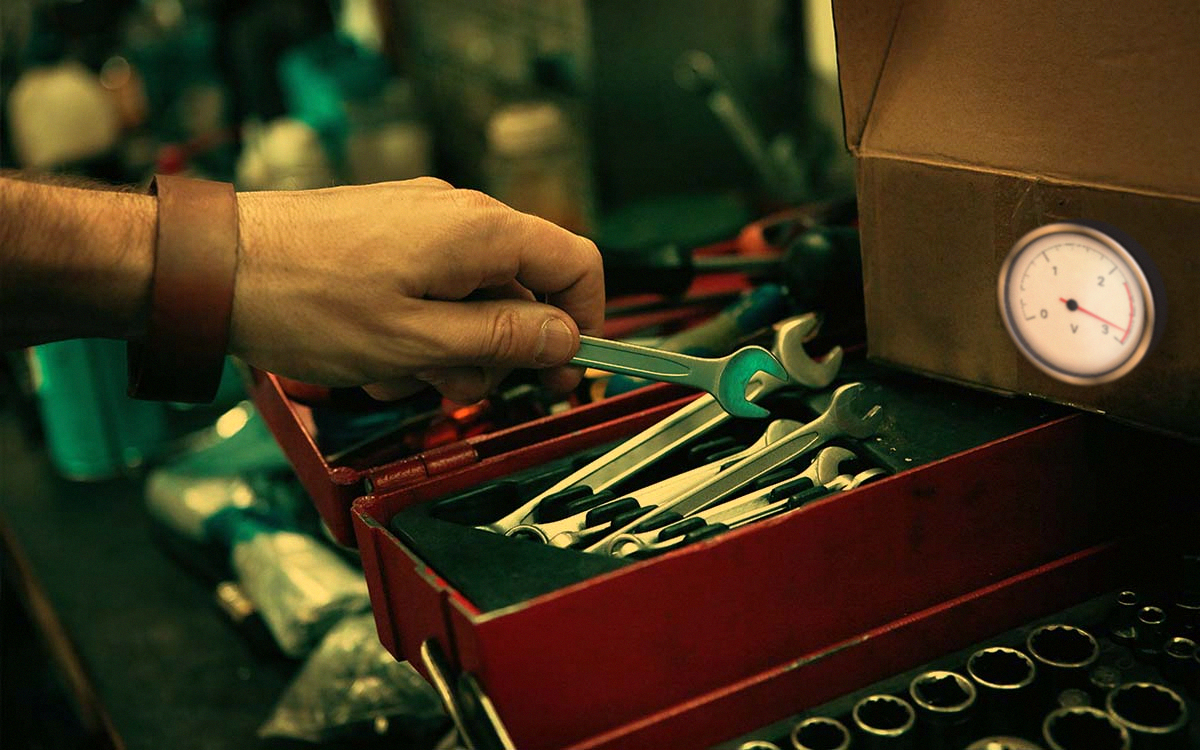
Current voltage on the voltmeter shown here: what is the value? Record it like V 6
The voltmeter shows V 2.8
